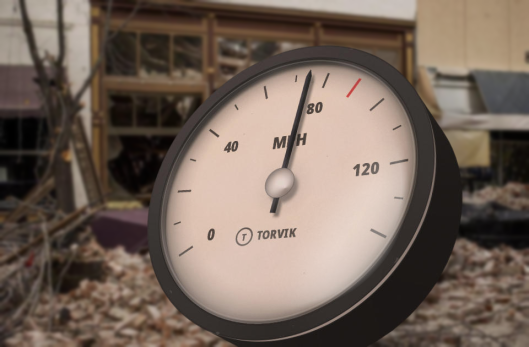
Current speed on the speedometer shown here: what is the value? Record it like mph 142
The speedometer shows mph 75
